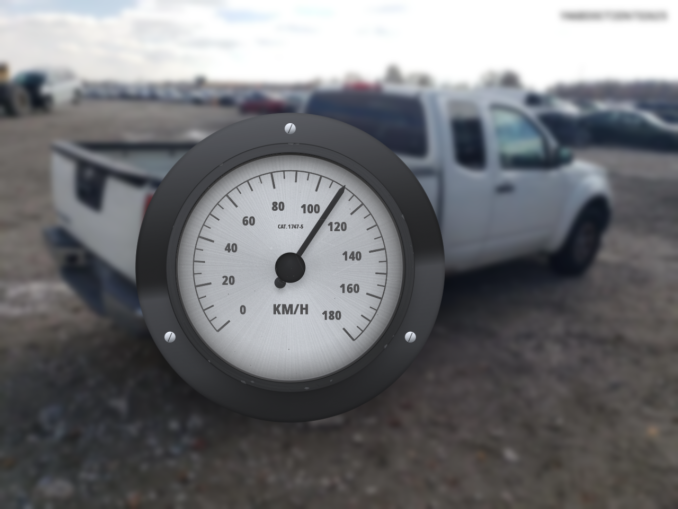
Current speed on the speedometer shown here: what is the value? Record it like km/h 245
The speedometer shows km/h 110
